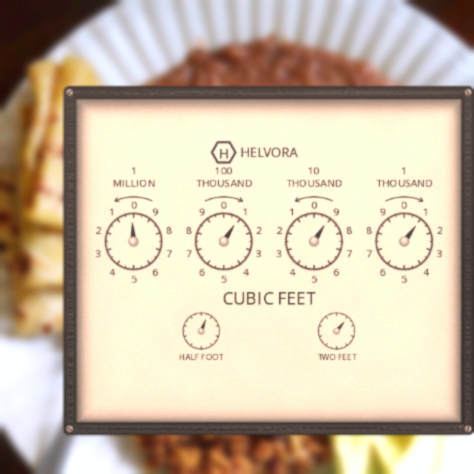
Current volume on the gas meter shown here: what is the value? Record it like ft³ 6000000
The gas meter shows ft³ 9100
